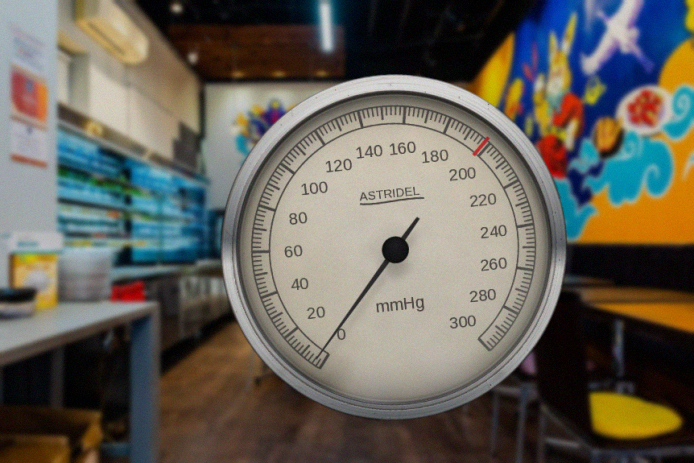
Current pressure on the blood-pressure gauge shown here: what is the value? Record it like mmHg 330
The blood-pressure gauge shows mmHg 4
